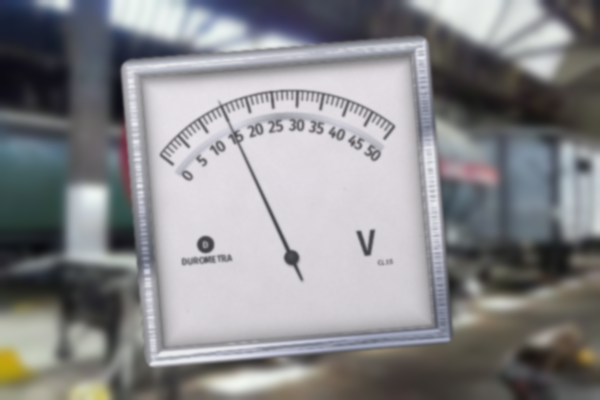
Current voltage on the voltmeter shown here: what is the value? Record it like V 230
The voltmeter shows V 15
